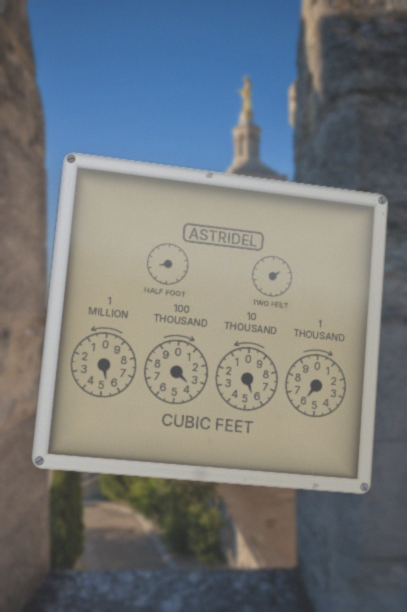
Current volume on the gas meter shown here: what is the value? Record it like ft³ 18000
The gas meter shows ft³ 535600
